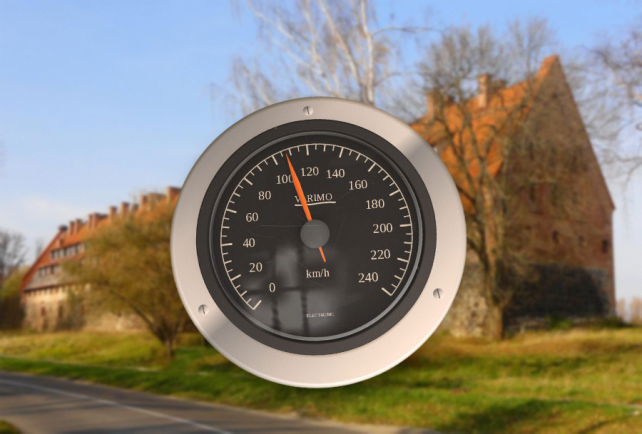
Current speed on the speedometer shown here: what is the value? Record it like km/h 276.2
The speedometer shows km/h 107.5
